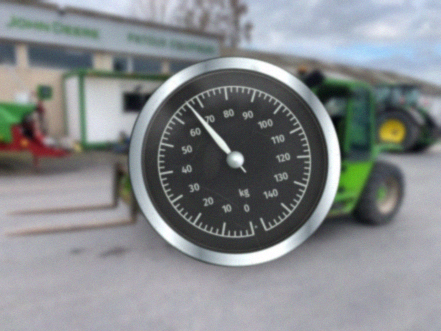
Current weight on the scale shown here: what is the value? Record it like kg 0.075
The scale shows kg 66
